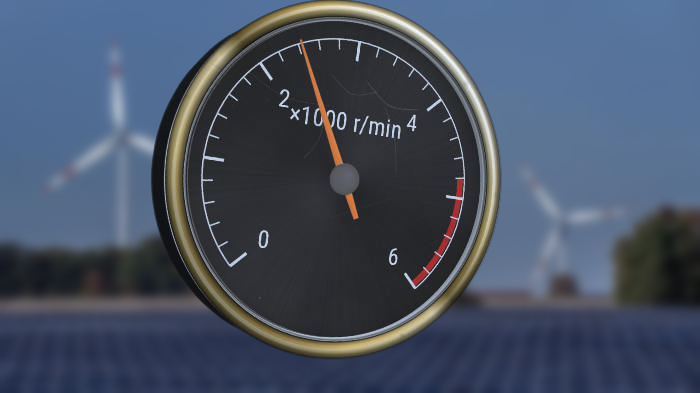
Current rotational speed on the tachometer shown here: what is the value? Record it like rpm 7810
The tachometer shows rpm 2400
